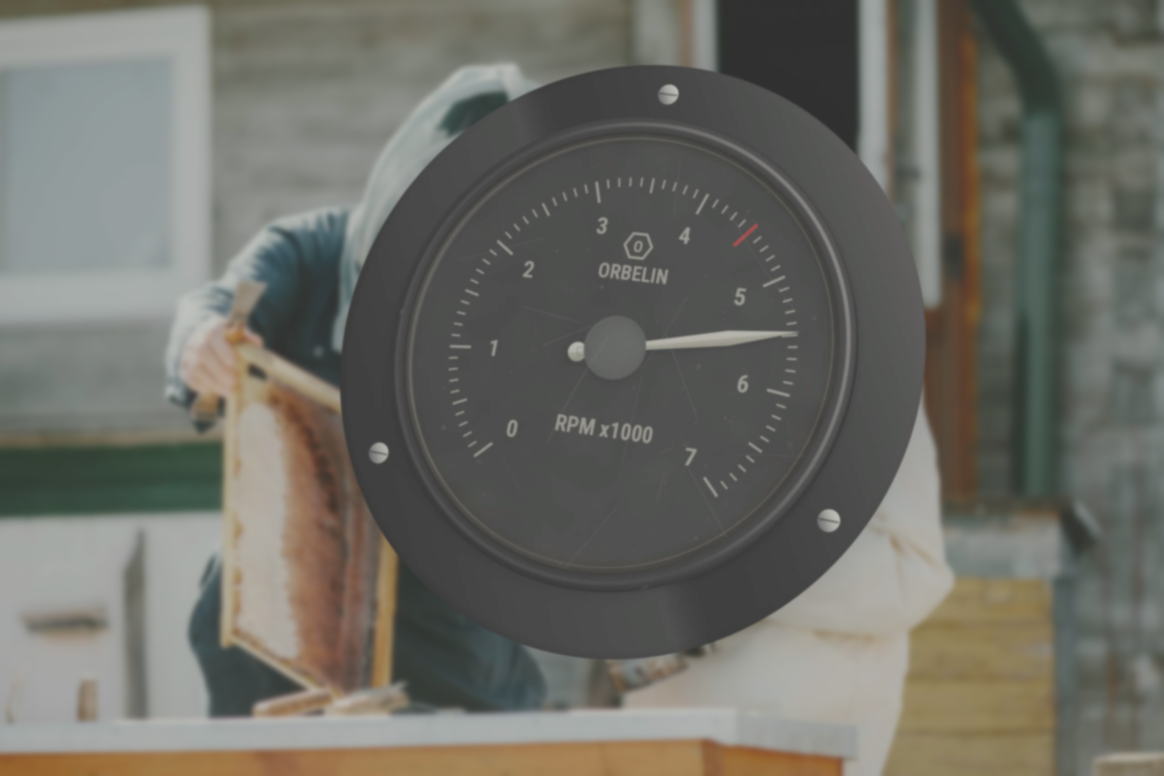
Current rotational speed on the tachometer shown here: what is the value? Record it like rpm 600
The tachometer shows rpm 5500
